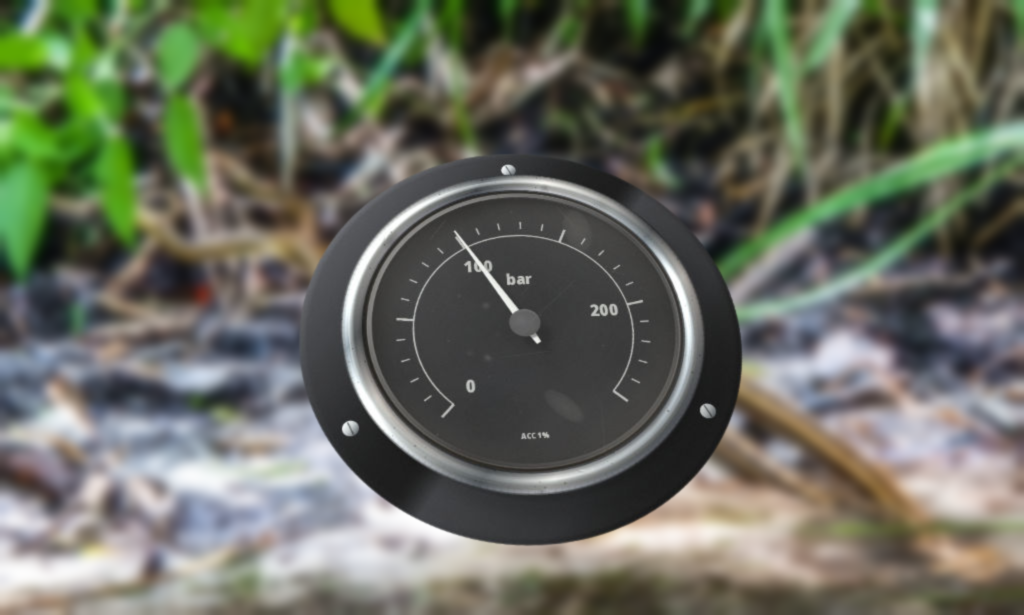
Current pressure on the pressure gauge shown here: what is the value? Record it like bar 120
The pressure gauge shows bar 100
